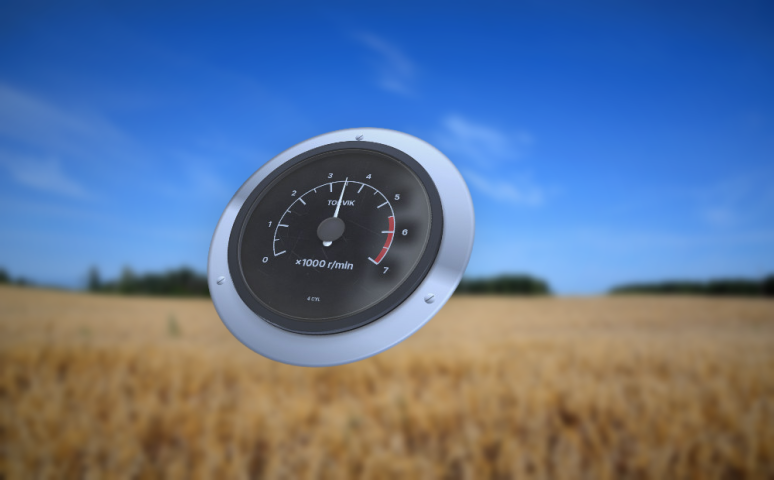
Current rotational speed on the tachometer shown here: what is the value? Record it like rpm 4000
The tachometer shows rpm 3500
